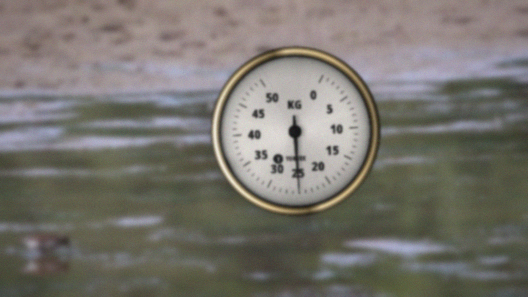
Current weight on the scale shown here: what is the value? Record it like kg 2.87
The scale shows kg 25
